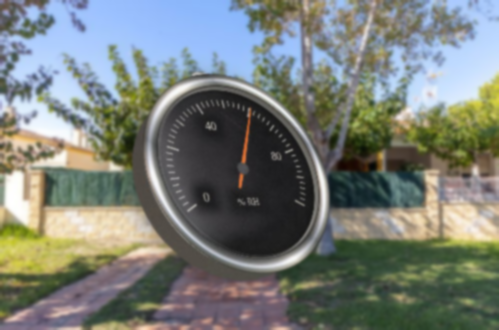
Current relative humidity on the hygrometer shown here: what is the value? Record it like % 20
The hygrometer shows % 60
